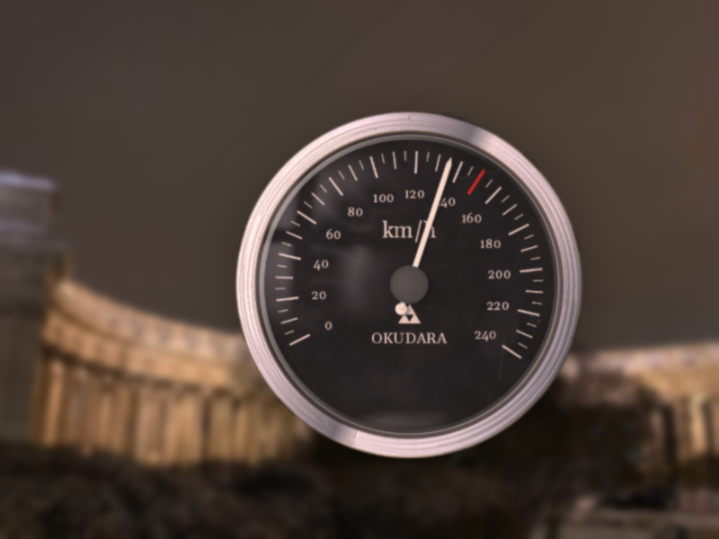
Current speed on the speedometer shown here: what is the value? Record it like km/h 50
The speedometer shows km/h 135
